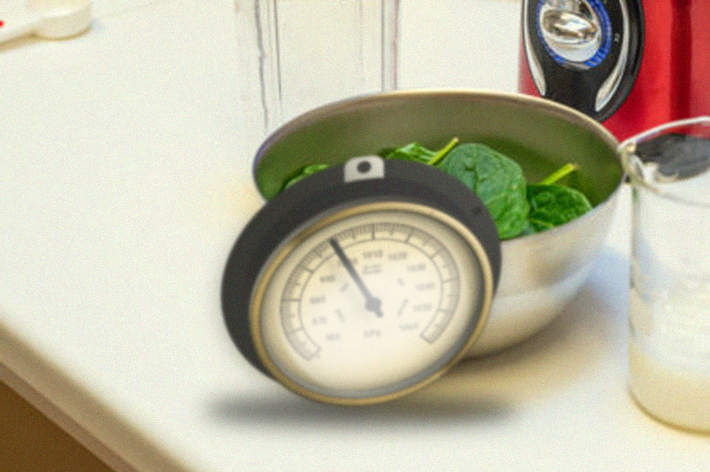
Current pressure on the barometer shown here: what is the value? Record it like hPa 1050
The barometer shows hPa 1000
